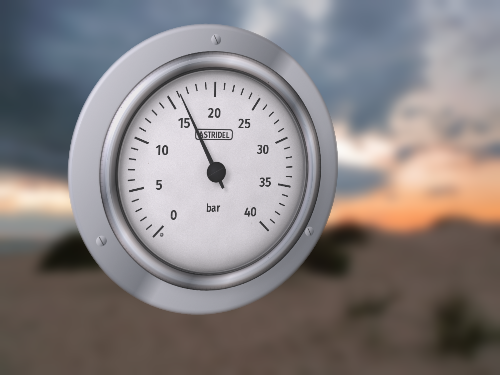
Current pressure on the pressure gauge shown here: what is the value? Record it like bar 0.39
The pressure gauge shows bar 16
